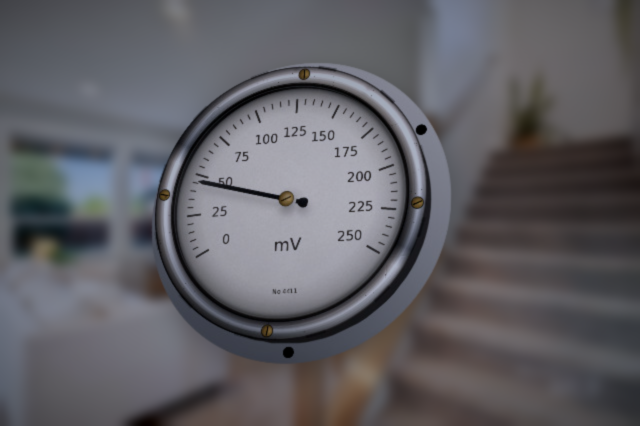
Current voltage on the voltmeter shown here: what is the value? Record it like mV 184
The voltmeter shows mV 45
